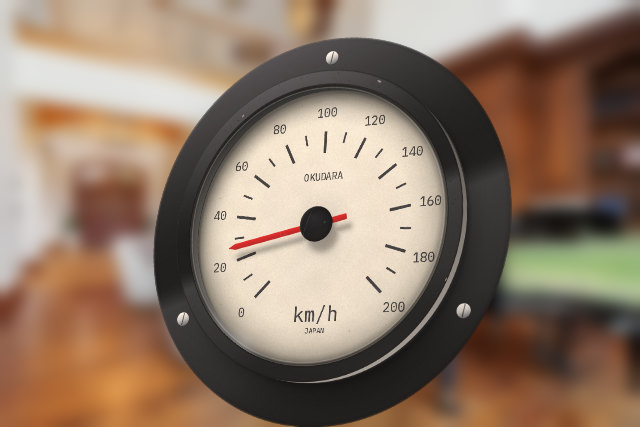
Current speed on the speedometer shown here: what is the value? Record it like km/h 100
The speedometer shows km/h 25
